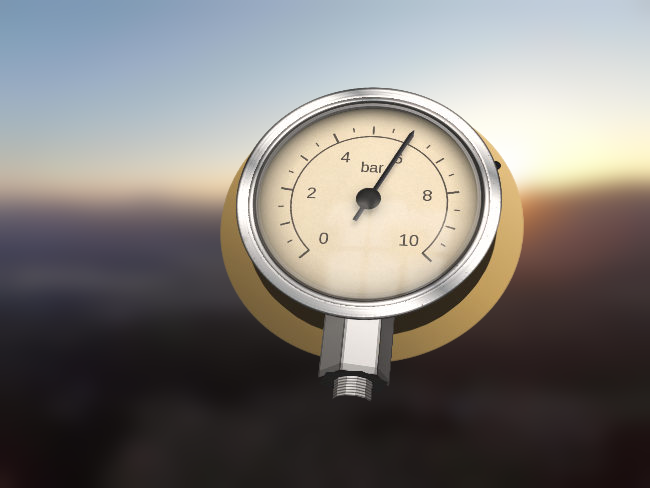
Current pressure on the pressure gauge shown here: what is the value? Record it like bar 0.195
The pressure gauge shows bar 6
